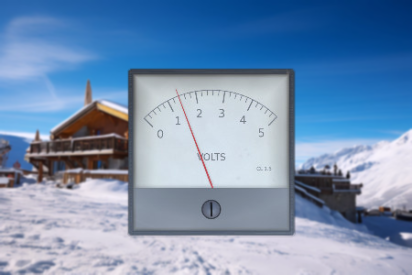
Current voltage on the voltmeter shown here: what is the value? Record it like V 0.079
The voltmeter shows V 1.4
